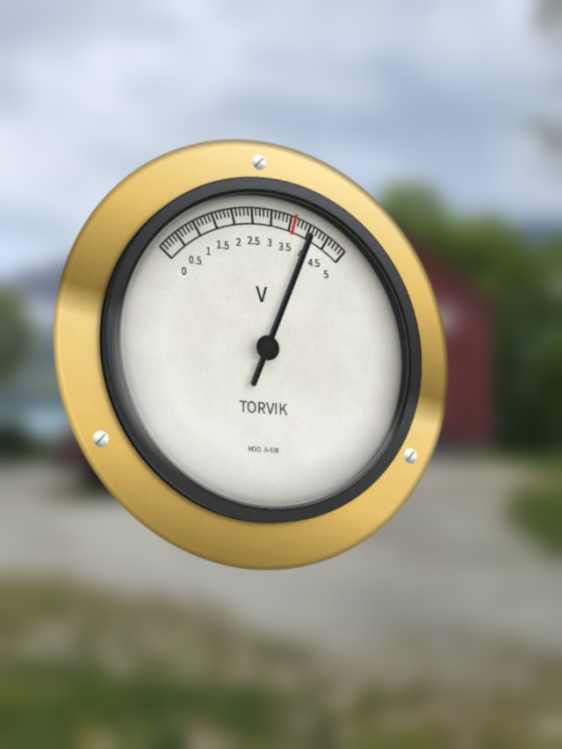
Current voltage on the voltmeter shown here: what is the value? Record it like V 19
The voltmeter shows V 4
